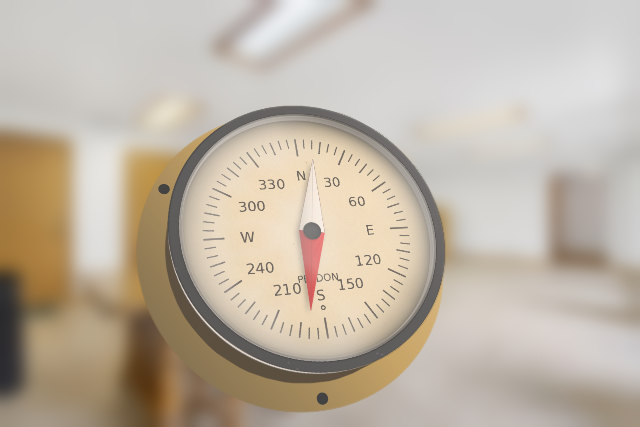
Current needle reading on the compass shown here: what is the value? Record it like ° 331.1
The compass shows ° 190
